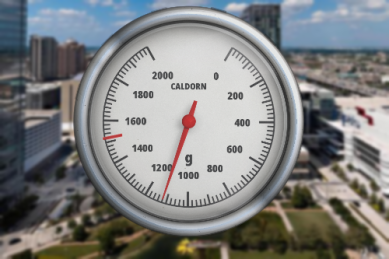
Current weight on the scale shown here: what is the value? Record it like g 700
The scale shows g 1120
